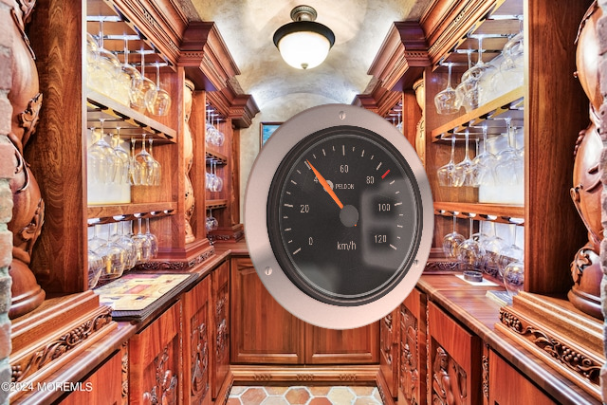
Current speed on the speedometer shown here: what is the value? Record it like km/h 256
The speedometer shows km/h 40
